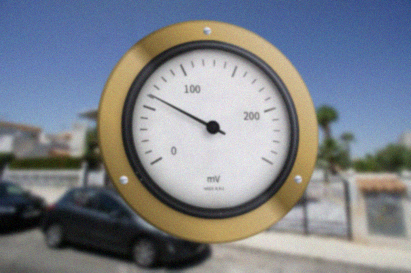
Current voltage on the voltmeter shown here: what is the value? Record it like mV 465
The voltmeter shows mV 60
